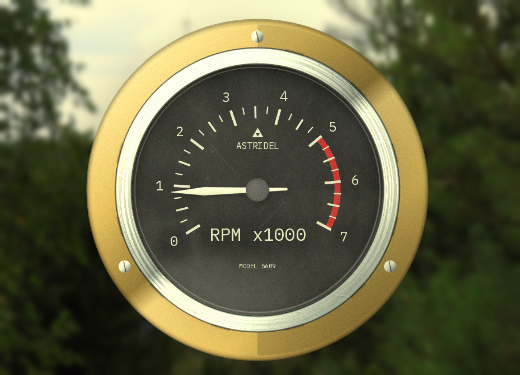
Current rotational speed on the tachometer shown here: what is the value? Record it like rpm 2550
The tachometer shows rpm 875
